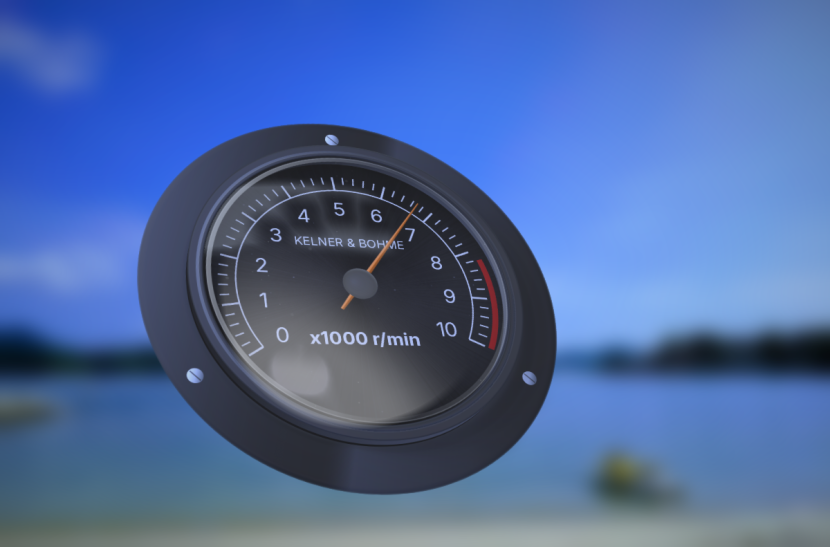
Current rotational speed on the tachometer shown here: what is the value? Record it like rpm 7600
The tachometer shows rpm 6700
